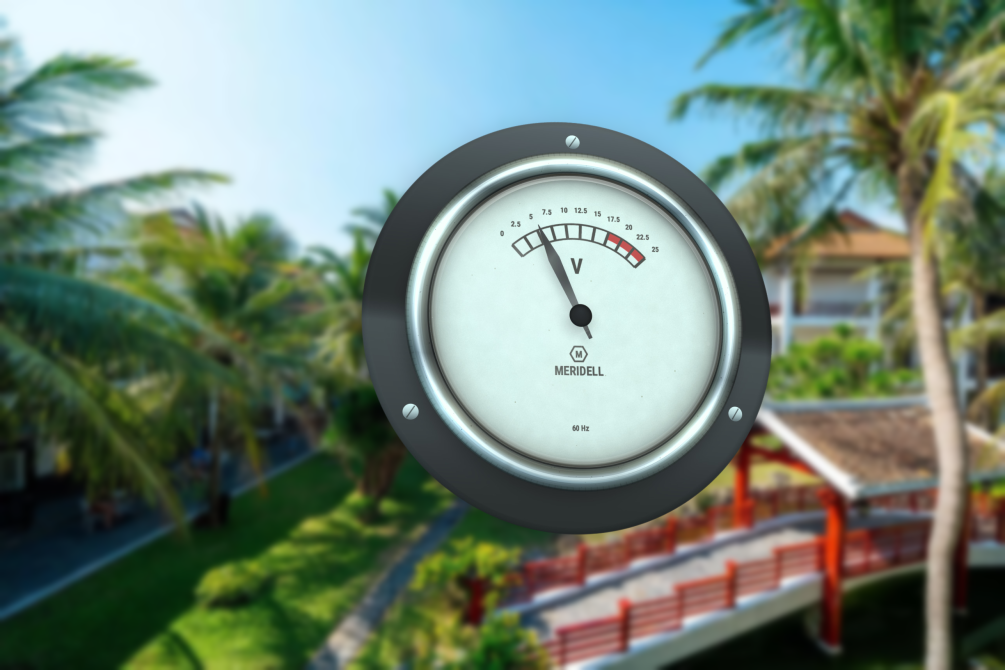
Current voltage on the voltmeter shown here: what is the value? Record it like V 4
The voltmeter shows V 5
